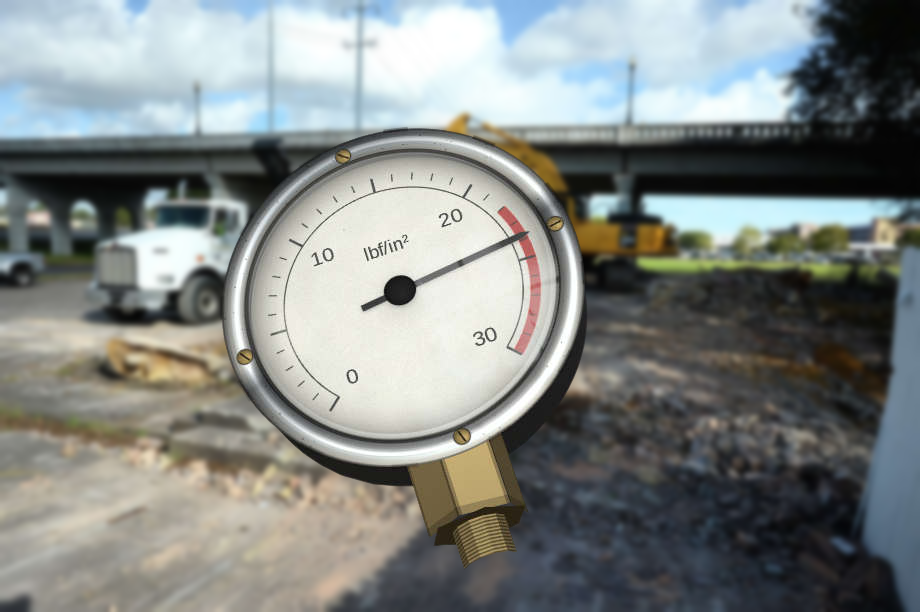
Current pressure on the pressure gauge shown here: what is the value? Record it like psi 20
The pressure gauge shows psi 24
